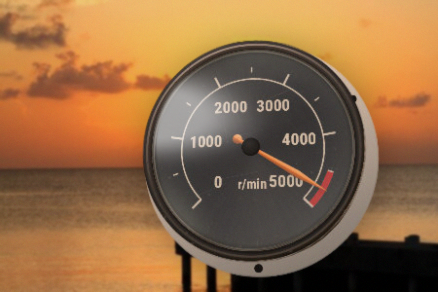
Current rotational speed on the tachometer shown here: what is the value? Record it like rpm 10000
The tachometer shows rpm 4750
